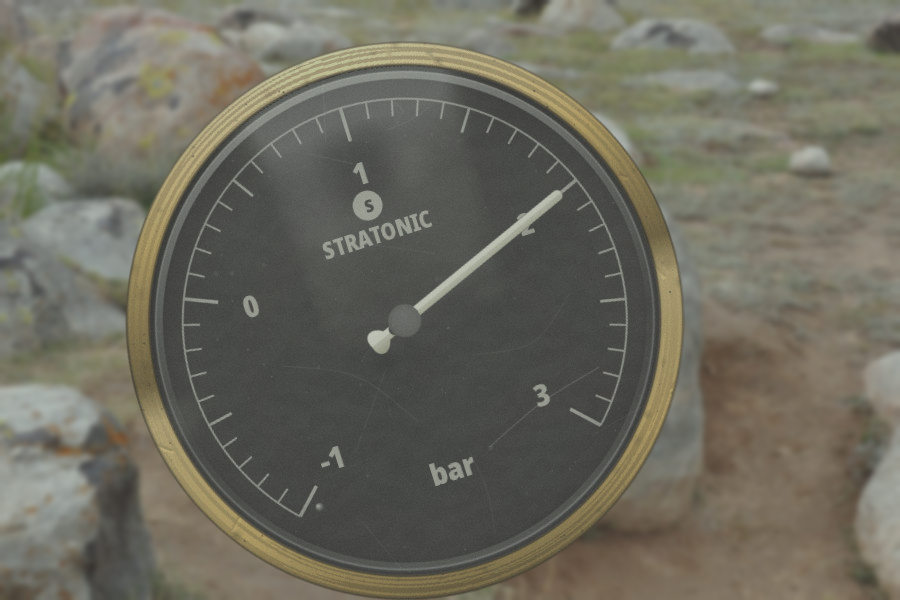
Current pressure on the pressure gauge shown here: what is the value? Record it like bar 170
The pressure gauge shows bar 2
